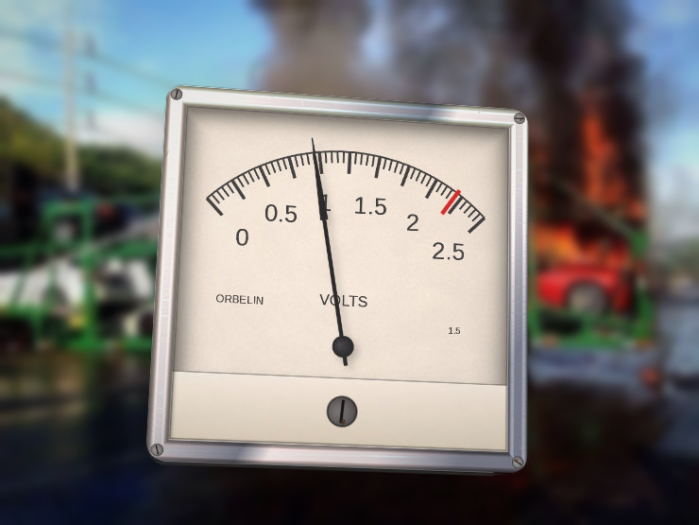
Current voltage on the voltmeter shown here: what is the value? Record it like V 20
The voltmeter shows V 0.95
